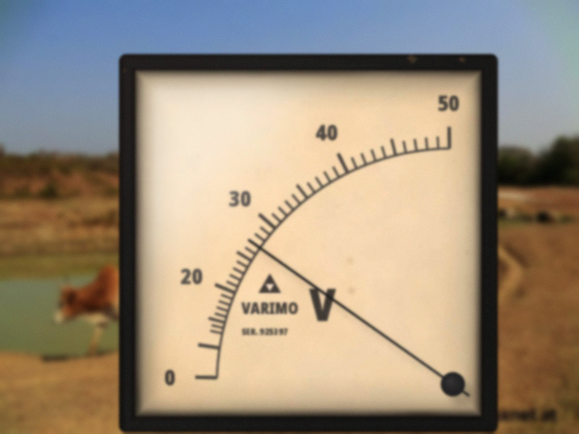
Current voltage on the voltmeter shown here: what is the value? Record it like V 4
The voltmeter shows V 27
